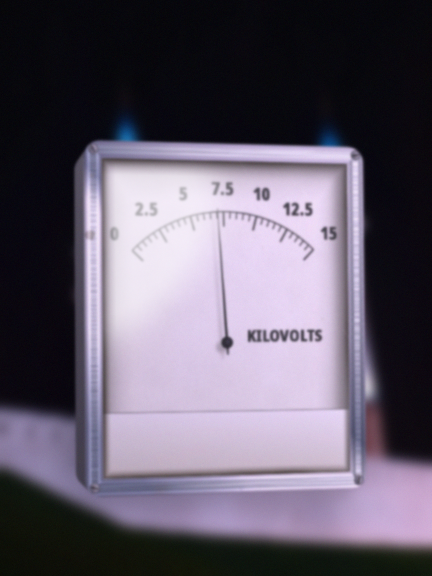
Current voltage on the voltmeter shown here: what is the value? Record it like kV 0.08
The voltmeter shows kV 7
